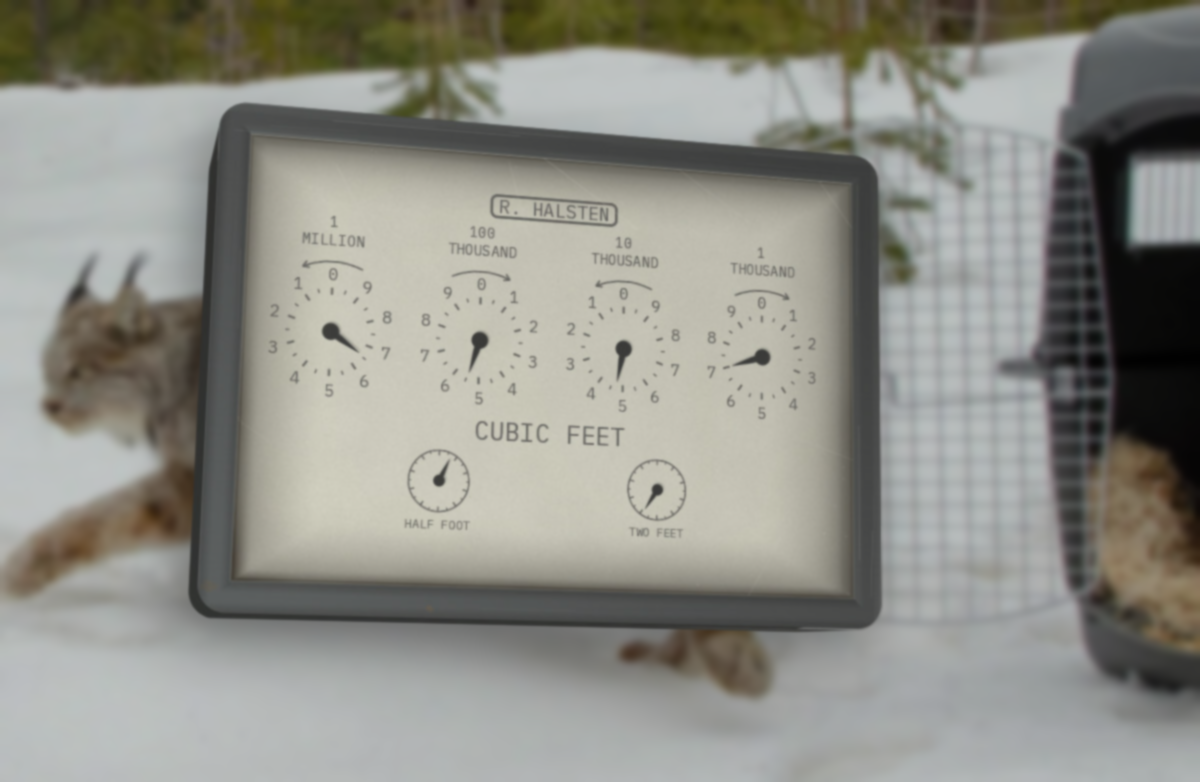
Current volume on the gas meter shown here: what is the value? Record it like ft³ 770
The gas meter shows ft³ 654700
